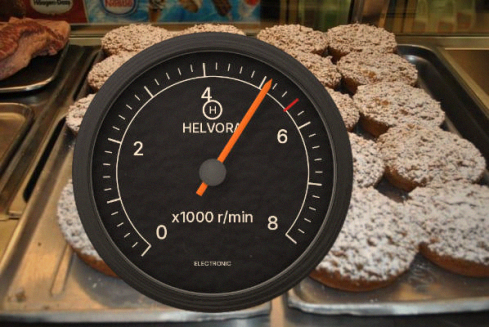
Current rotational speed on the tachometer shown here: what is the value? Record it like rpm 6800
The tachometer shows rpm 5100
